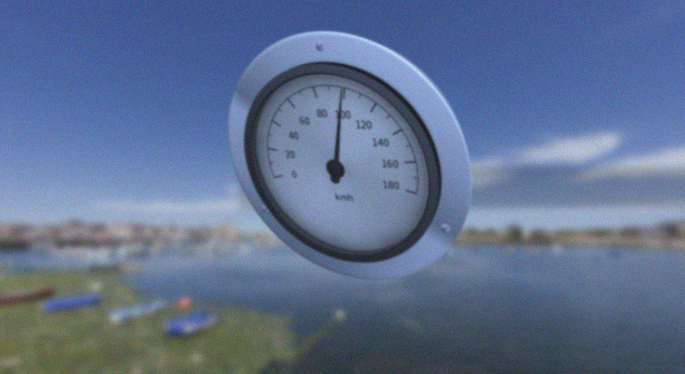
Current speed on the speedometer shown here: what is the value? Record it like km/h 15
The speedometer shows km/h 100
